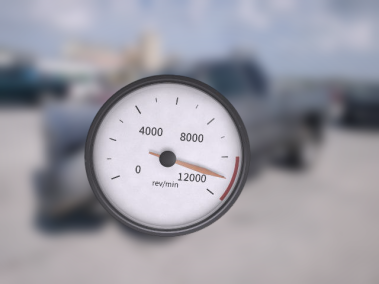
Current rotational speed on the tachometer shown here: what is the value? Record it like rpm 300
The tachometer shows rpm 11000
